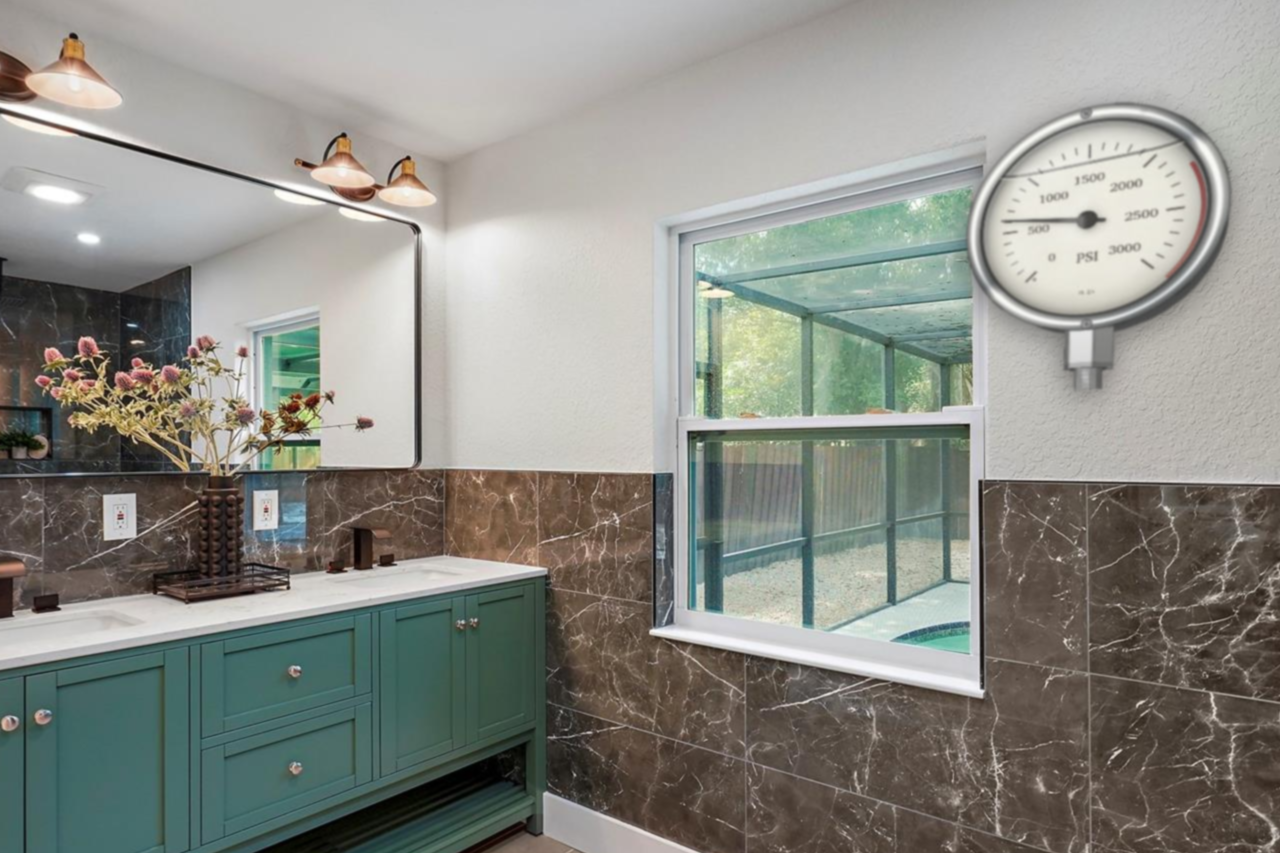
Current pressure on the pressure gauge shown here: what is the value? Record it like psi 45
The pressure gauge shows psi 600
